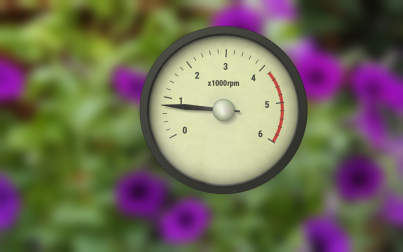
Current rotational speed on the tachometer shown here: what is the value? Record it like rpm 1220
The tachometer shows rpm 800
